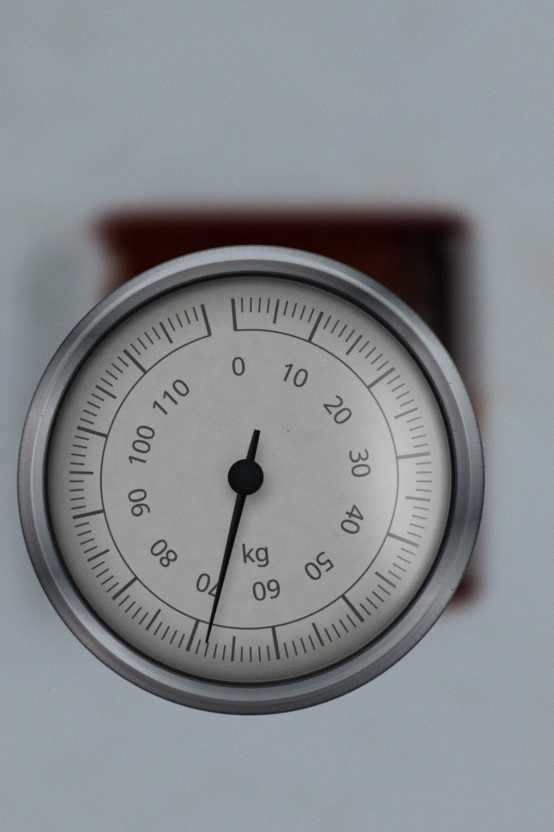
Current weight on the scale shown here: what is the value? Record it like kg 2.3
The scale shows kg 68
